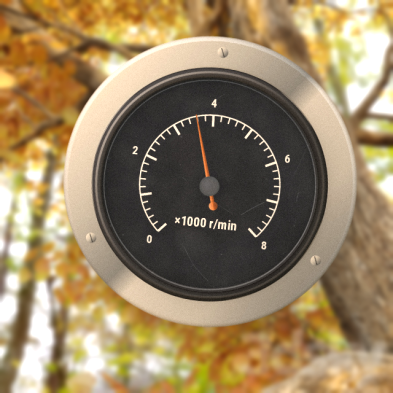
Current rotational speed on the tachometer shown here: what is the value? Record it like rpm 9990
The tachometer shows rpm 3600
